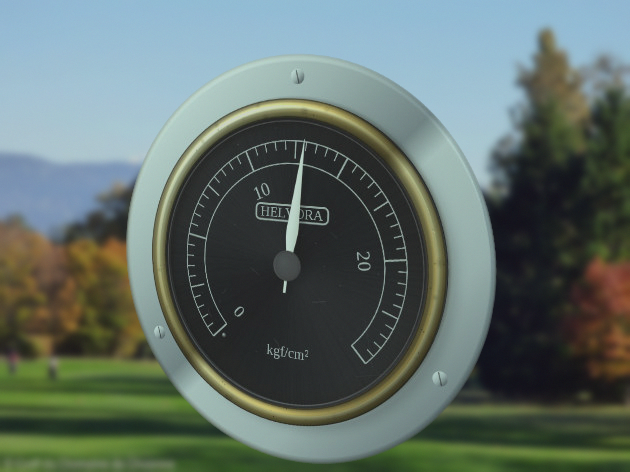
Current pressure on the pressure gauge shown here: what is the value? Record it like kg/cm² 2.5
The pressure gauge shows kg/cm² 13
